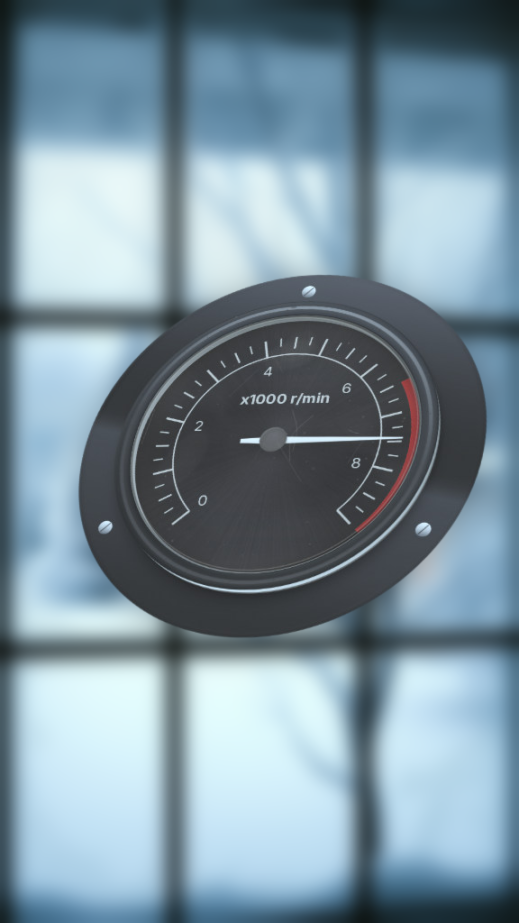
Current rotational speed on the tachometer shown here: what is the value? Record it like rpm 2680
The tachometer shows rpm 7500
